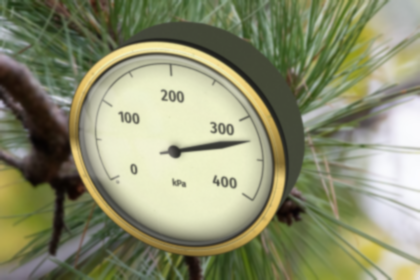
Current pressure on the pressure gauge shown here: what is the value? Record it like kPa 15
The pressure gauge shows kPa 325
